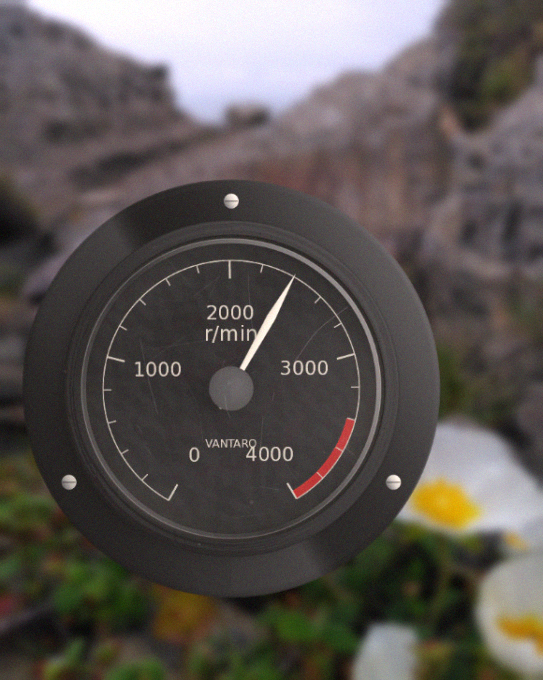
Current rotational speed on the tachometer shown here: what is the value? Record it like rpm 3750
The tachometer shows rpm 2400
